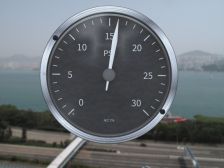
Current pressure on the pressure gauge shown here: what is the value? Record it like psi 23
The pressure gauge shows psi 16
